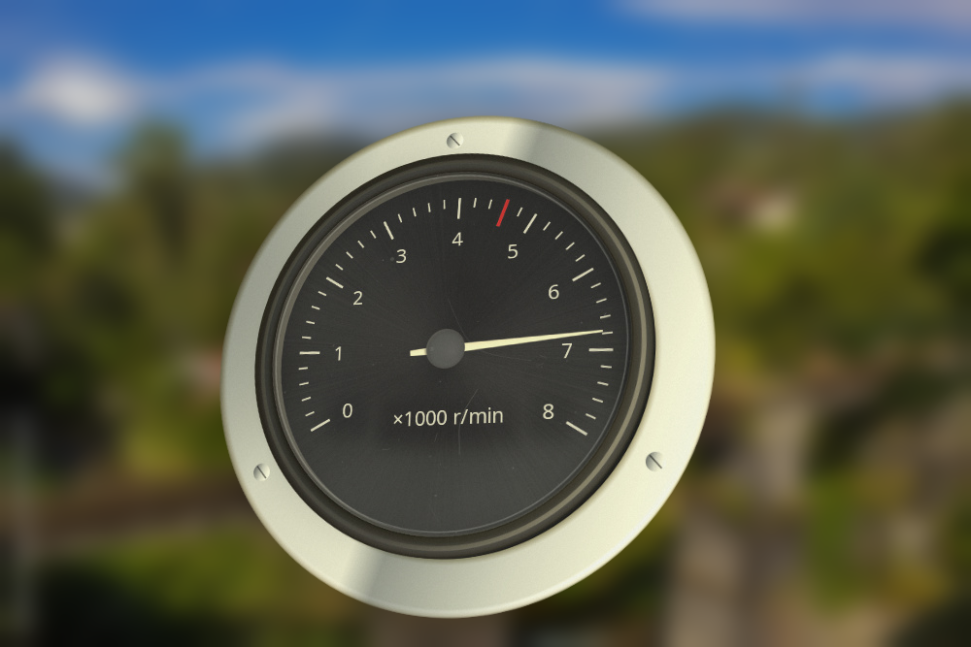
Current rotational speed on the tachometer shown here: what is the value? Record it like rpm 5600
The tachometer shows rpm 6800
